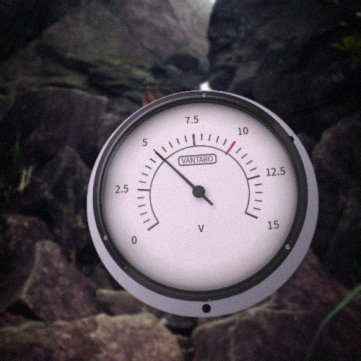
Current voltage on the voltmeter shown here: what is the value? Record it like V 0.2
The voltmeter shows V 5
